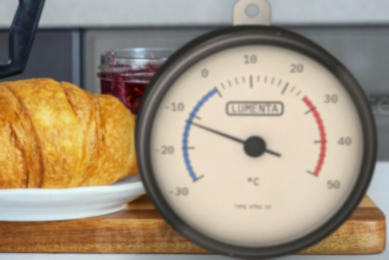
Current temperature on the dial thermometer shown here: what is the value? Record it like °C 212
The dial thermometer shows °C -12
